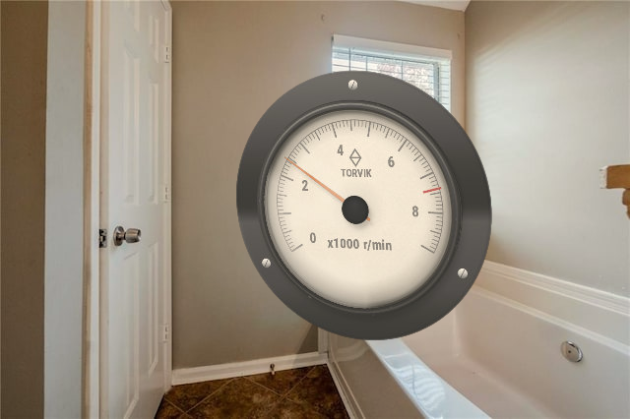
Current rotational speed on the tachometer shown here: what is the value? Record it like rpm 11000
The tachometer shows rpm 2500
